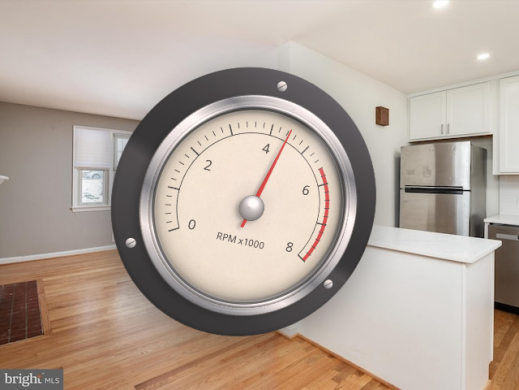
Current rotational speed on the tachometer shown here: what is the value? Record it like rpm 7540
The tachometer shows rpm 4400
